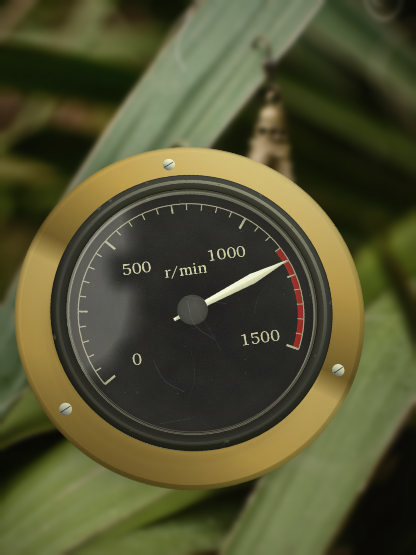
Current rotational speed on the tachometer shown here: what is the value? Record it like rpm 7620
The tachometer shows rpm 1200
